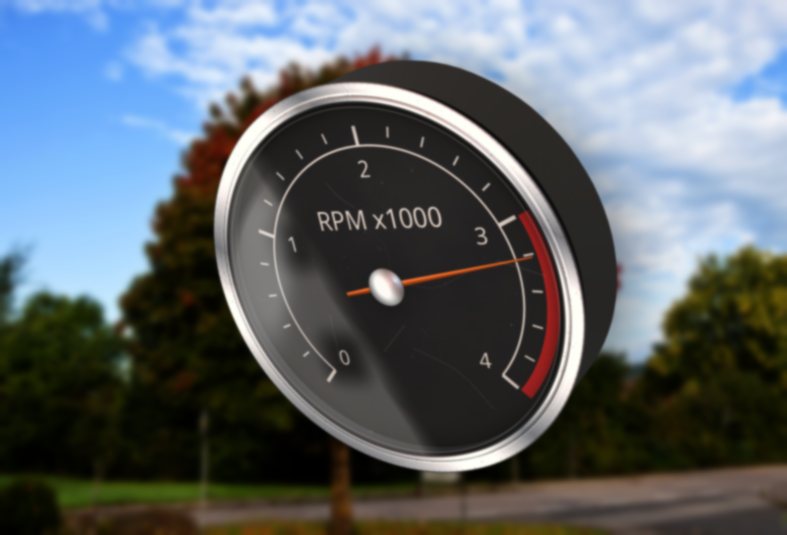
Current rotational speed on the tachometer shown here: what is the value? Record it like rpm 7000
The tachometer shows rpm 3200
